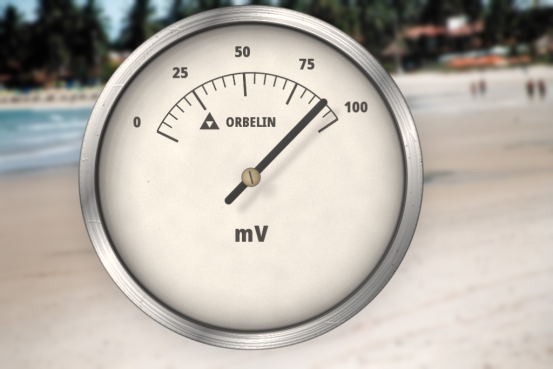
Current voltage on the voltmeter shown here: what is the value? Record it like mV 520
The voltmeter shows mV 90
